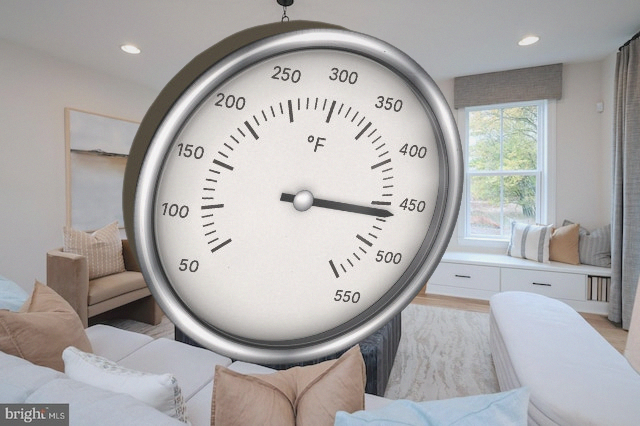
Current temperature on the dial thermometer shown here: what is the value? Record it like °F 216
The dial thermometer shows °F 460
